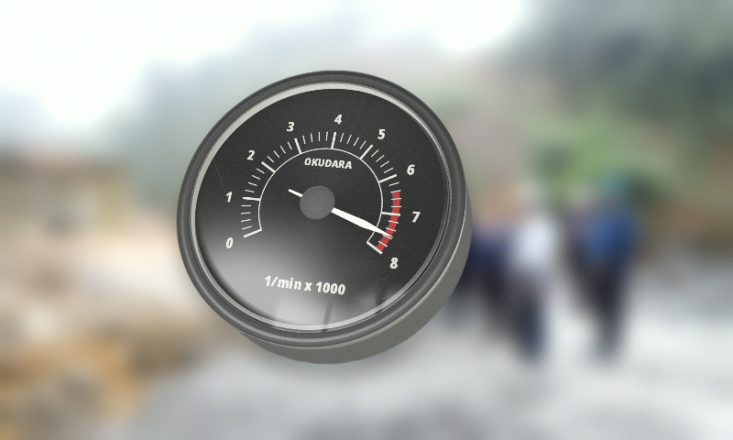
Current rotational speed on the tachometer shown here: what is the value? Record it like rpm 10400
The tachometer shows rpm 7600
